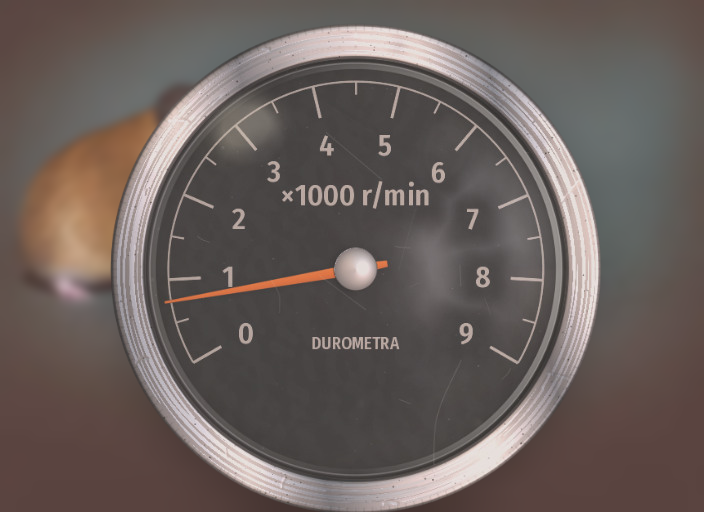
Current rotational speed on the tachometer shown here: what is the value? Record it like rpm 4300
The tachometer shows rpm 750
